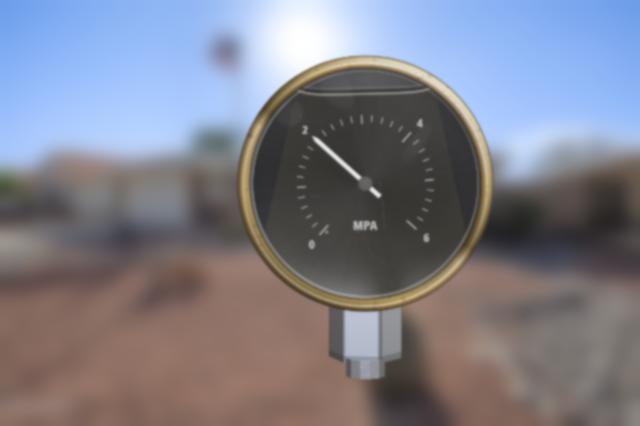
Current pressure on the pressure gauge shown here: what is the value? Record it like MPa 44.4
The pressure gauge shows MPa 2
